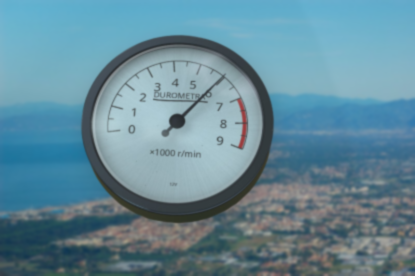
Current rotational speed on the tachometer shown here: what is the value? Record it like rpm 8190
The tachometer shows rpm 6000
